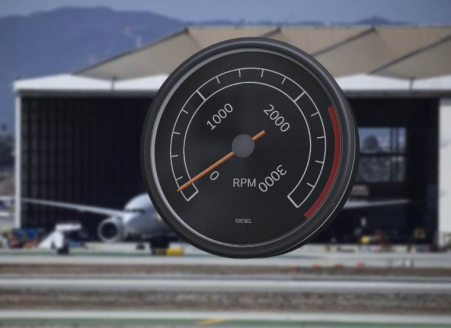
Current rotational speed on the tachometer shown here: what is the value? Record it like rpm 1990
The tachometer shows rpm 100
